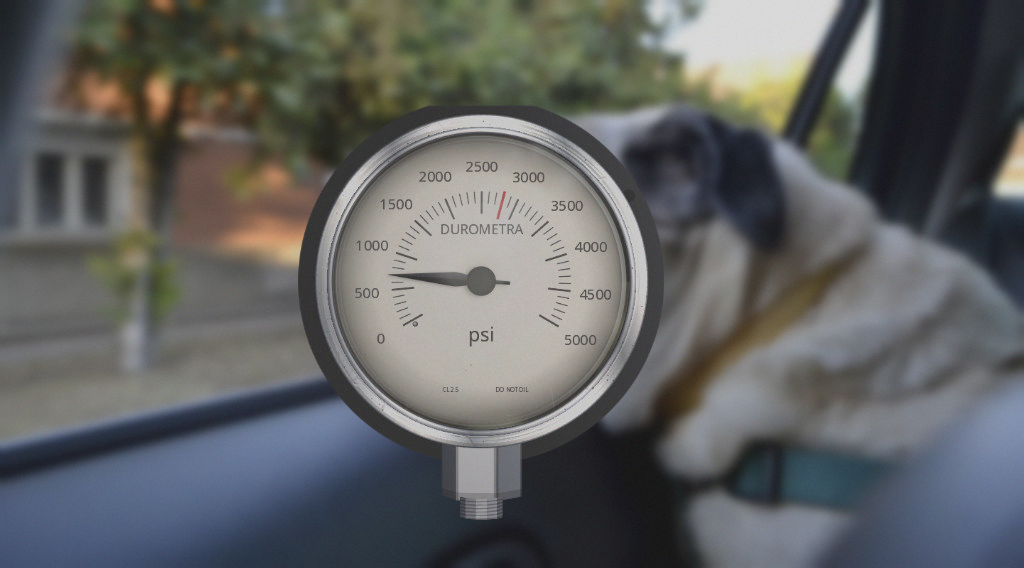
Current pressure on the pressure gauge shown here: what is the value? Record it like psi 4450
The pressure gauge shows psi 700
